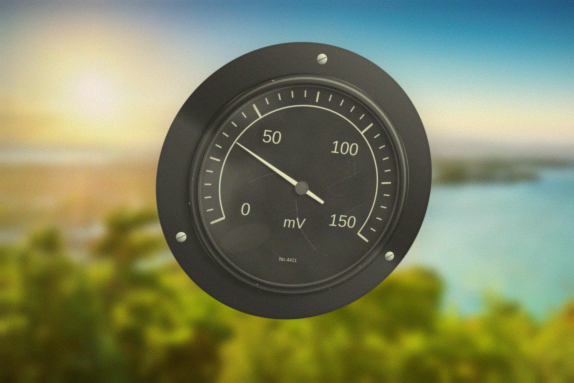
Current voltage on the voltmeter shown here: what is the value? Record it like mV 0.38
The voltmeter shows mV 35
